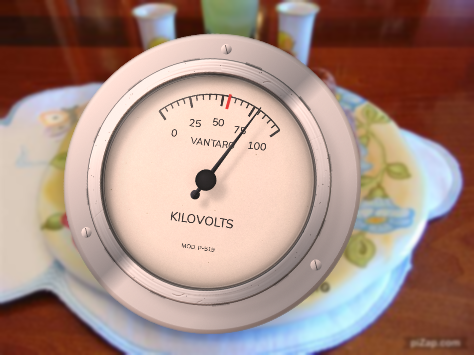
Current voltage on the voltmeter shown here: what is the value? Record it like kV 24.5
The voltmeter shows kV 80
